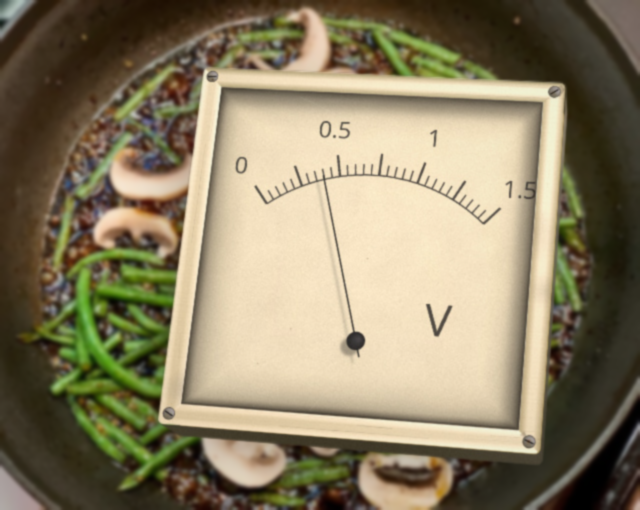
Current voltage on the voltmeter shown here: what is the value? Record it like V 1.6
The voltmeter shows V 0.4
